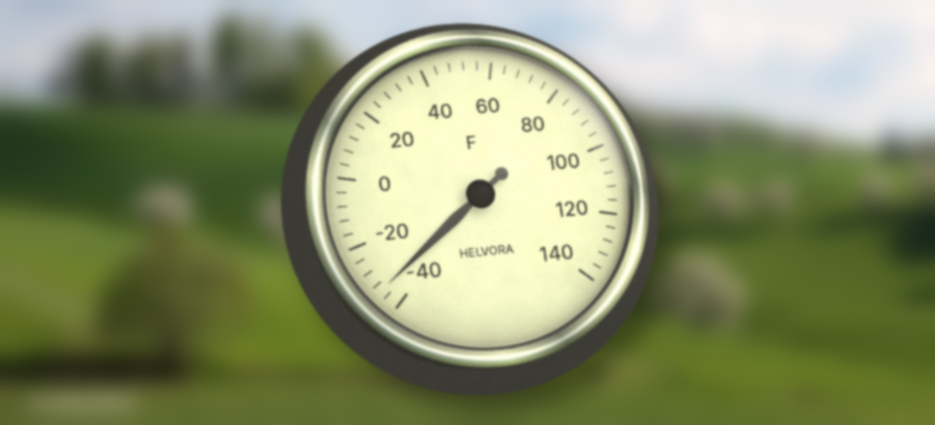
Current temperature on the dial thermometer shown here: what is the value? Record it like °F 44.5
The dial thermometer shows °F -34
